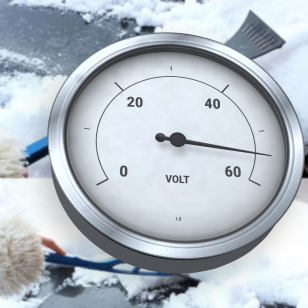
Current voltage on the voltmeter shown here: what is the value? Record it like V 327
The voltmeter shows V 55
